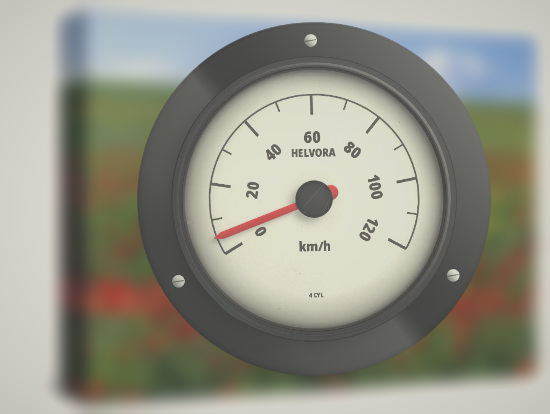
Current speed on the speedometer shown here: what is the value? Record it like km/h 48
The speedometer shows km/h 5
